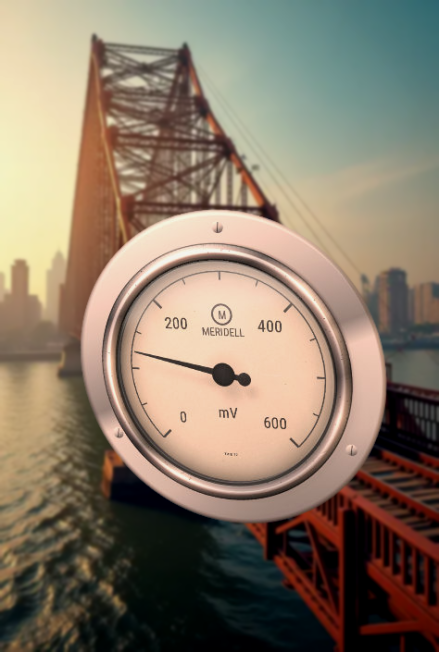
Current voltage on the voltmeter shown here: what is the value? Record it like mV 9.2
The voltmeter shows mV 125
